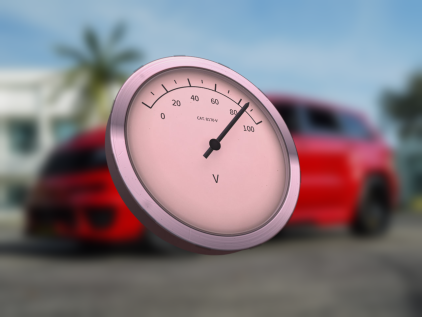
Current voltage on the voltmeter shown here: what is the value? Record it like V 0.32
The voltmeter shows V 85
